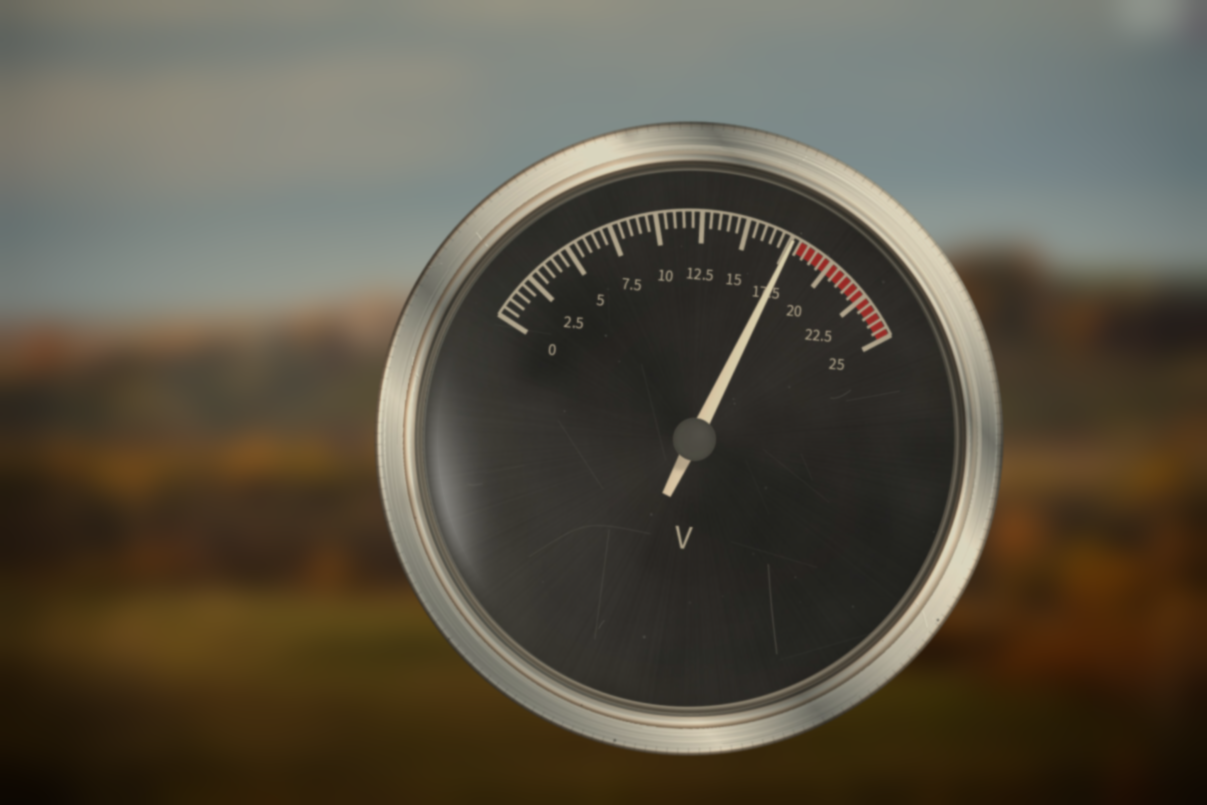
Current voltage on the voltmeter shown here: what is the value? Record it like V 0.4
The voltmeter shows V 17.5
